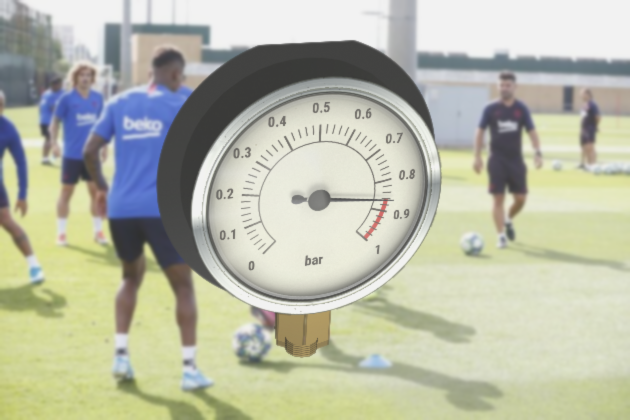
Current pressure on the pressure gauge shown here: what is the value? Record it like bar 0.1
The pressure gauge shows bar 0.86
